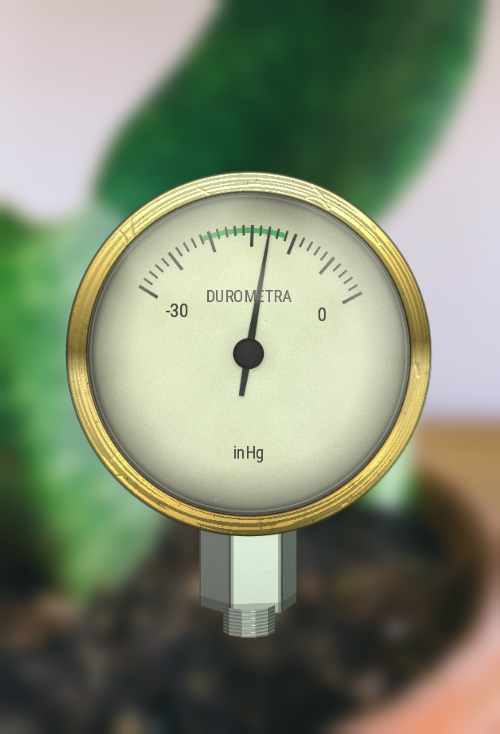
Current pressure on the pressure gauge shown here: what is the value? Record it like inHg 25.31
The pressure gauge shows inHg -13
